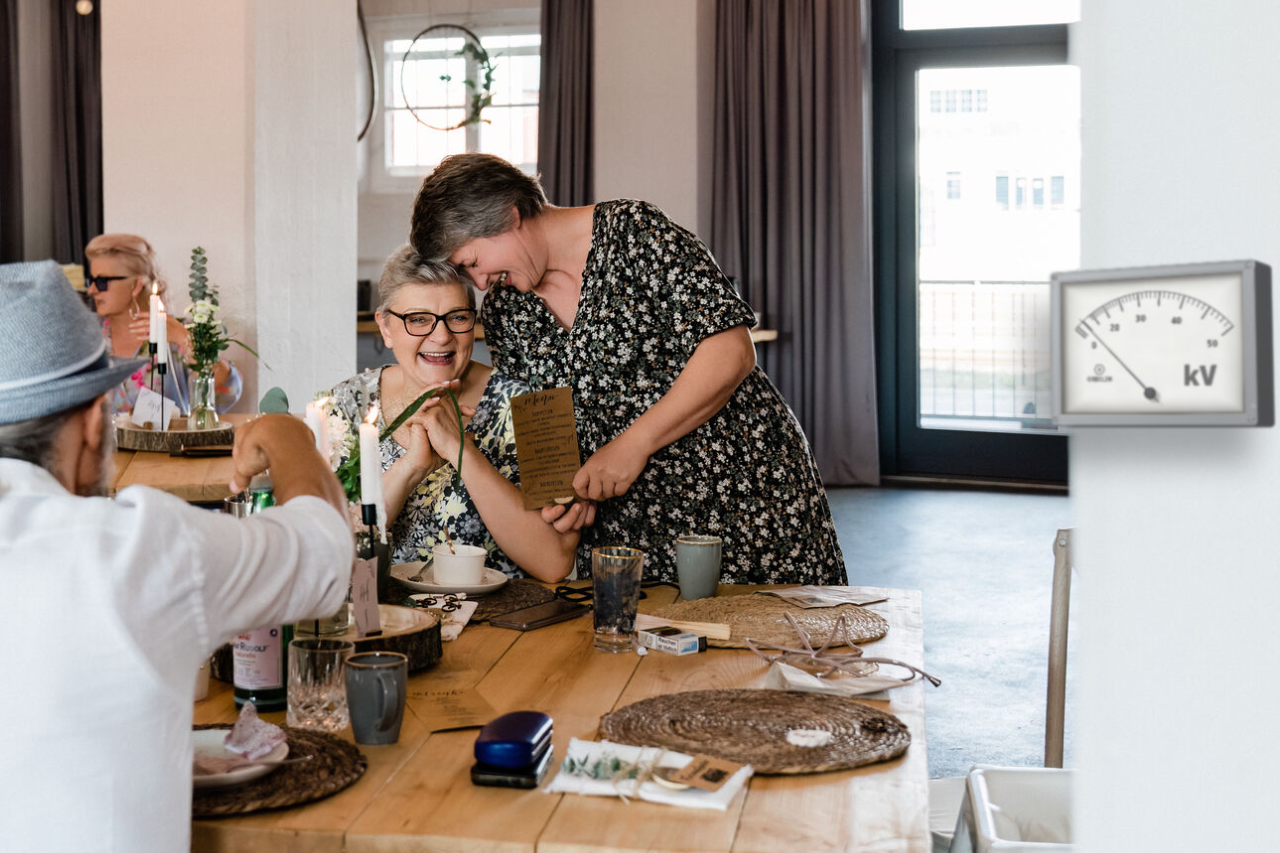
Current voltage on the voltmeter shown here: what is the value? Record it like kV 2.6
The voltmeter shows kV 10
